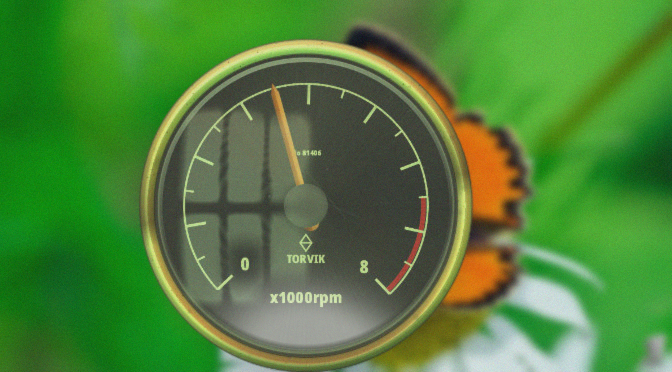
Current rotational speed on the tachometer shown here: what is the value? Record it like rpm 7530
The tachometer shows rpm 3500
